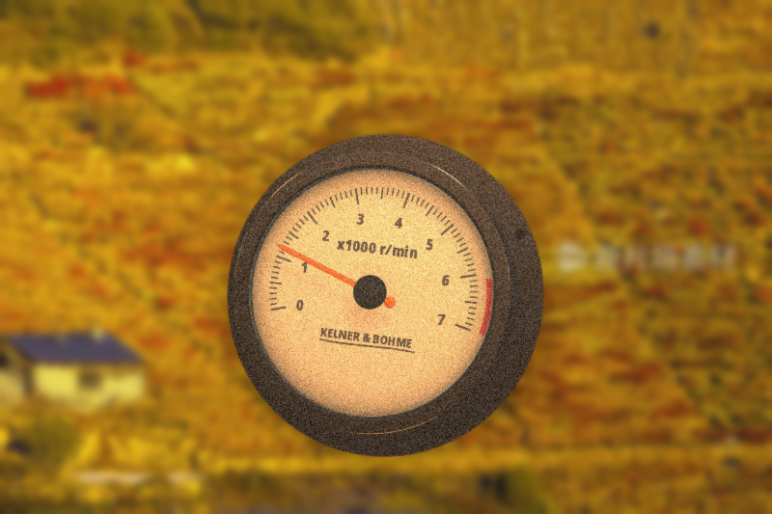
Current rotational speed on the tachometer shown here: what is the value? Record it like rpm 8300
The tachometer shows rpm 1200
